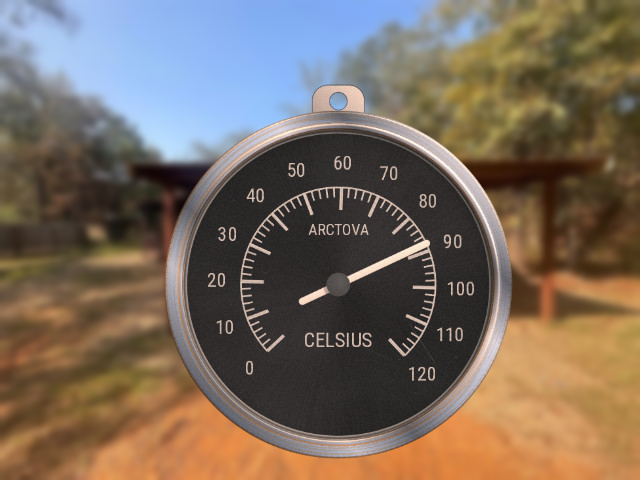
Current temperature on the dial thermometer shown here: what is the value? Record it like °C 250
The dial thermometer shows °C 88
